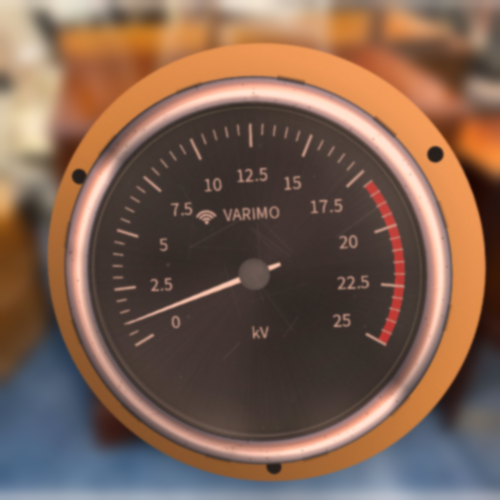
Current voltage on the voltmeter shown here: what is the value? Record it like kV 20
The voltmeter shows kV 1
